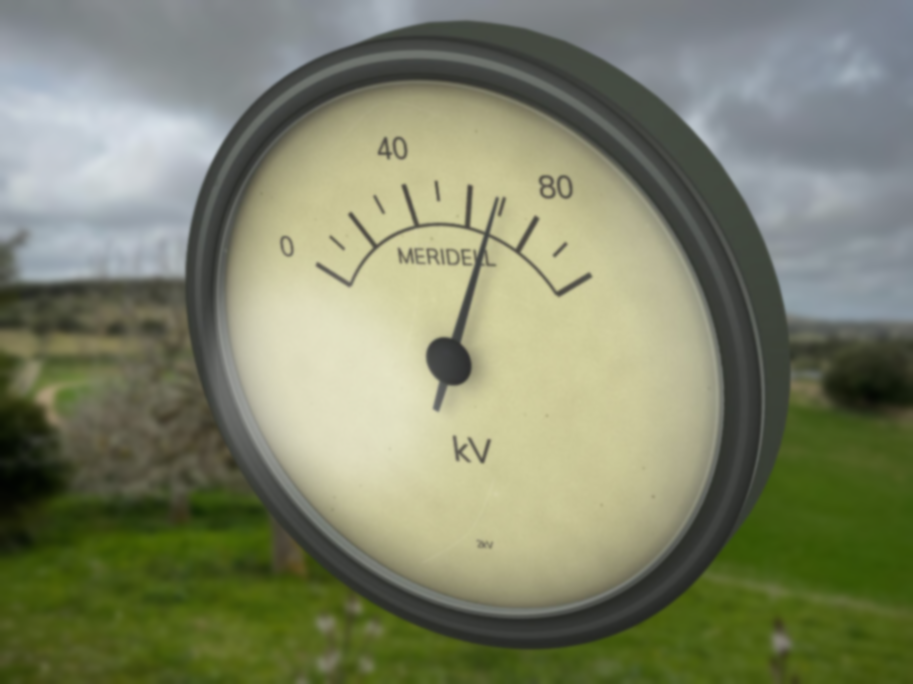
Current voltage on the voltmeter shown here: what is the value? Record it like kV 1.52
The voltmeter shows kV 70
